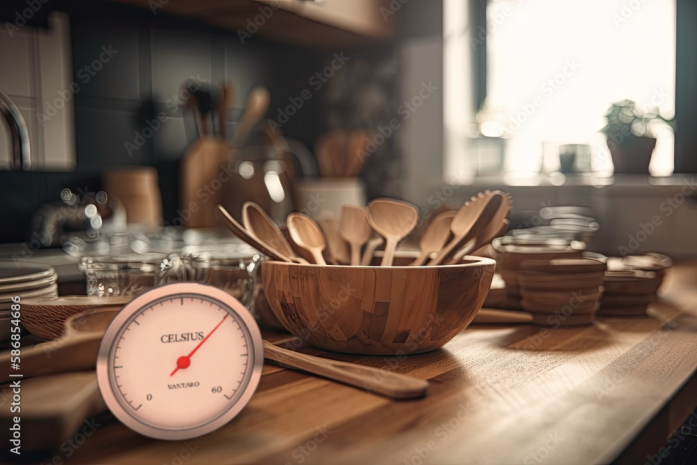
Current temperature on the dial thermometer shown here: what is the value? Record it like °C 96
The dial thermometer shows °C 40
